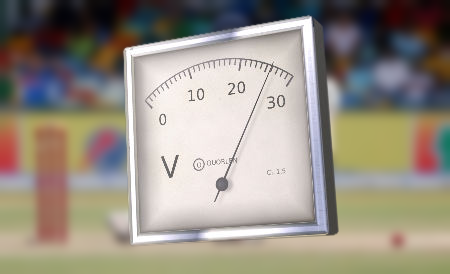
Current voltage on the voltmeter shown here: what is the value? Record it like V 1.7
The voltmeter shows V 26
